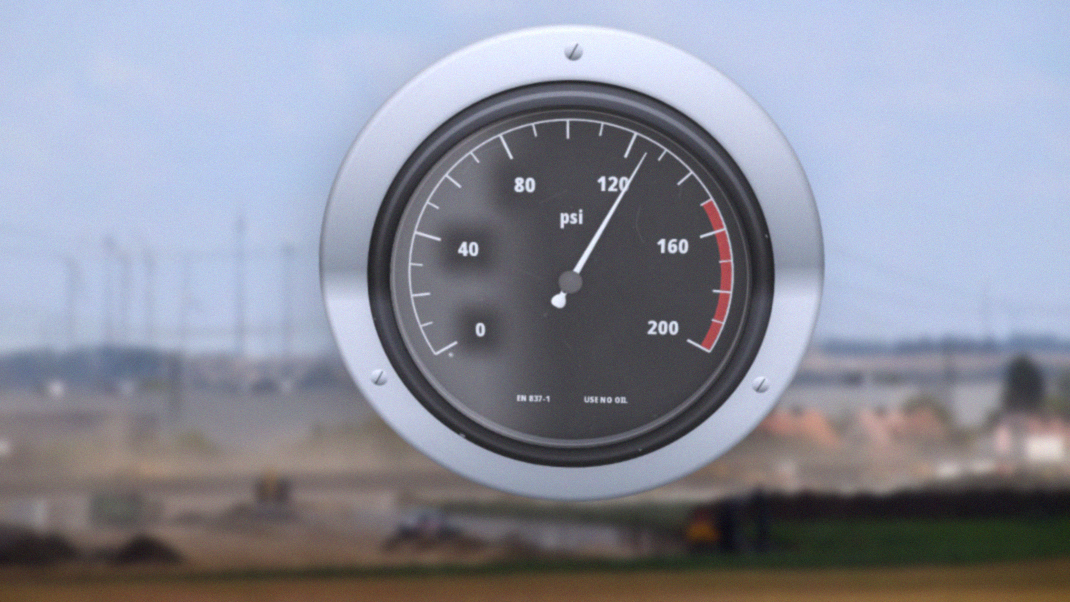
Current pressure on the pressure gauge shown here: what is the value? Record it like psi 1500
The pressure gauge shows psi 125
